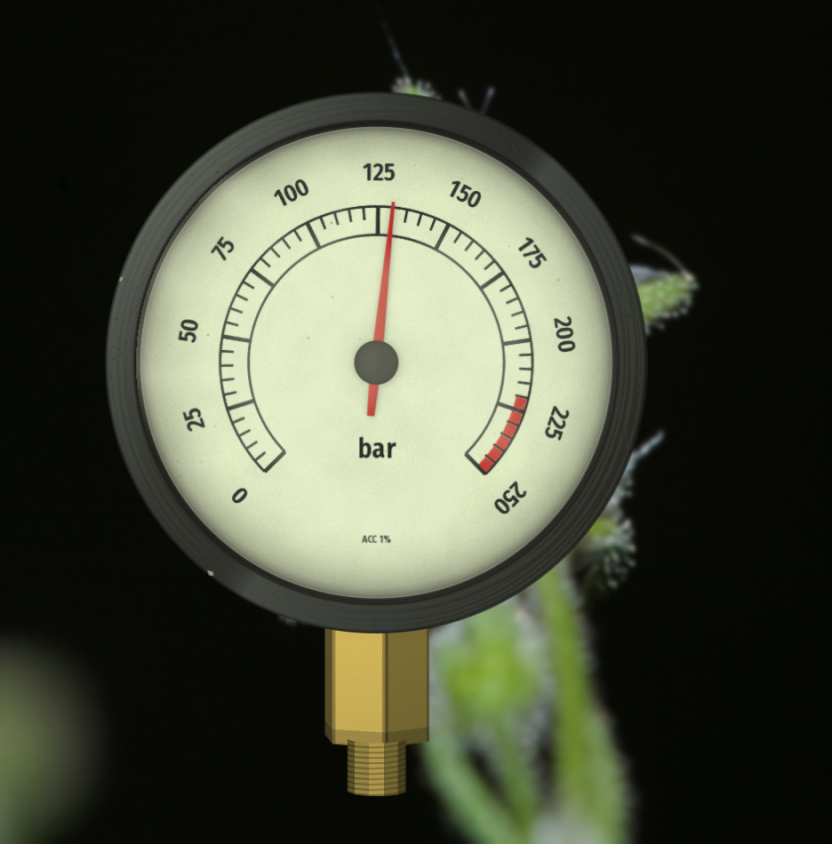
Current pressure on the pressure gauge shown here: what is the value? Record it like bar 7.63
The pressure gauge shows bar 130
